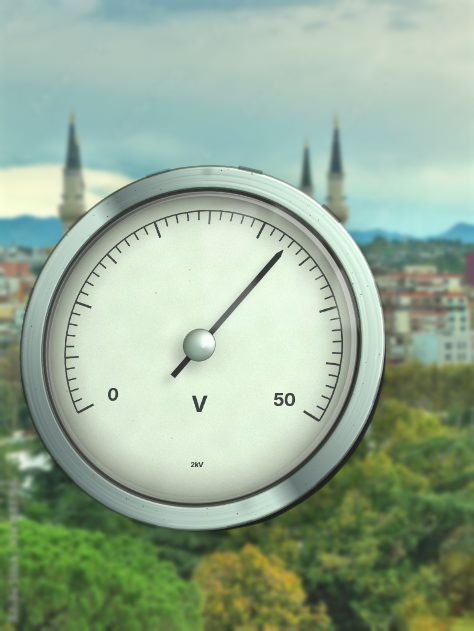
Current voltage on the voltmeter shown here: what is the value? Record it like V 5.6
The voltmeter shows V 33
